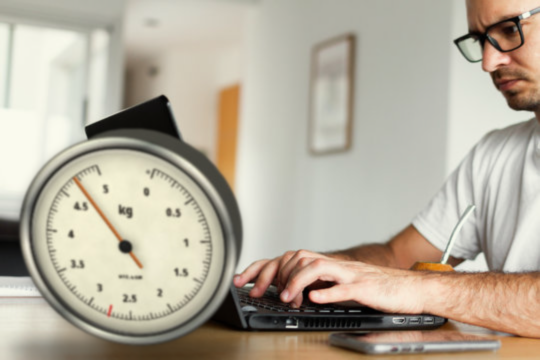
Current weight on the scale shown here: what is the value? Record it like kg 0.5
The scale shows kg 4.75
